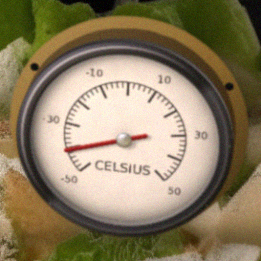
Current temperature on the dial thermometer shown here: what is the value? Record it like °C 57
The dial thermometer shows °C -40
